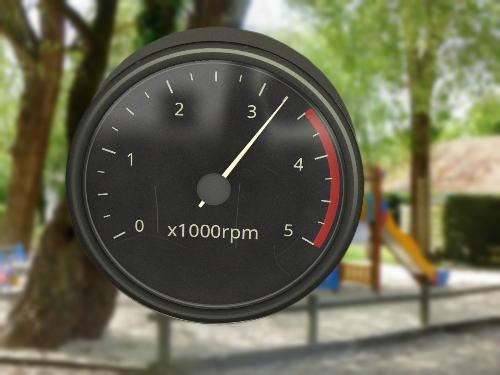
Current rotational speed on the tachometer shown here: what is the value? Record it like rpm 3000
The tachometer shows rpm 3250
